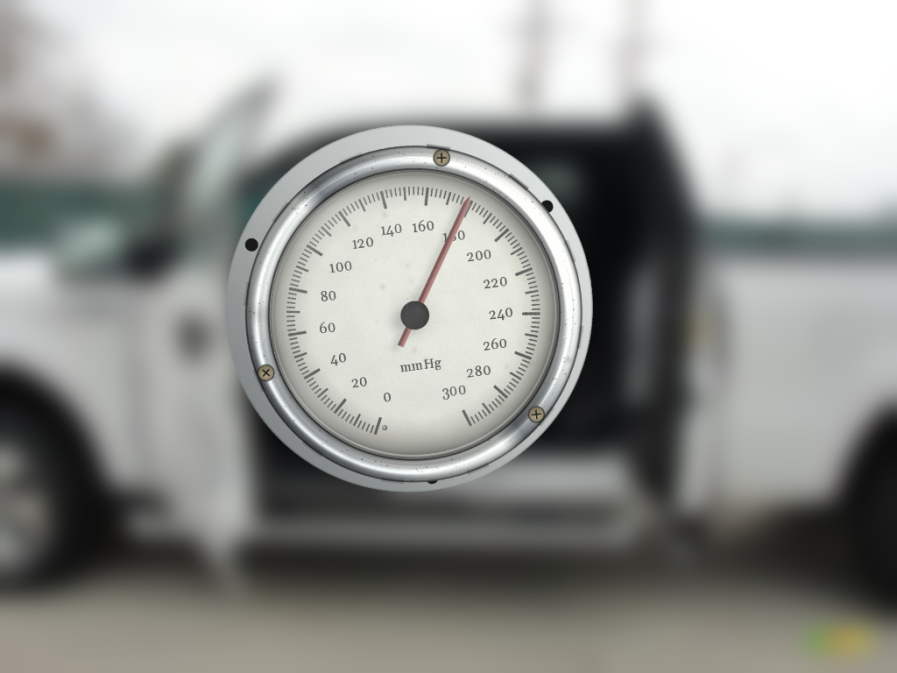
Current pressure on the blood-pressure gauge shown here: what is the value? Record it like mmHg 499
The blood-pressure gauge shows mmHg 178
